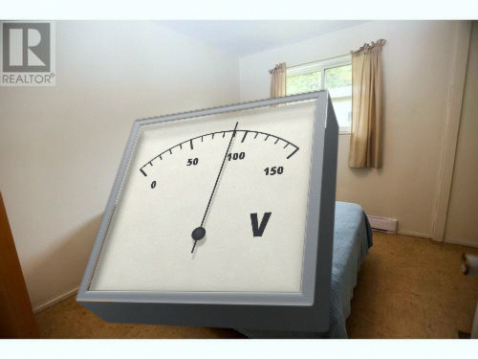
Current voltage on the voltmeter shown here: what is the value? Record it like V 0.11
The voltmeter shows V 90
